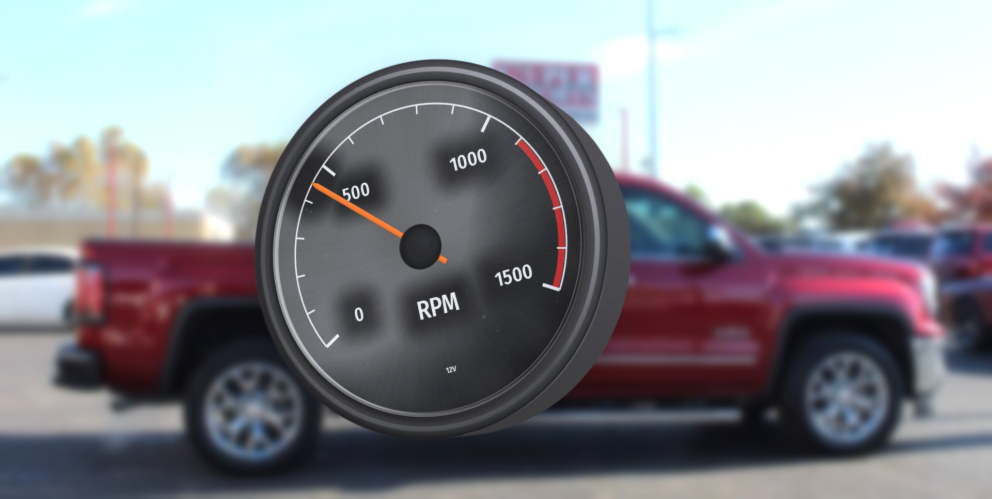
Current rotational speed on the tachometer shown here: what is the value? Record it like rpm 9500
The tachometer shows rpm 450
